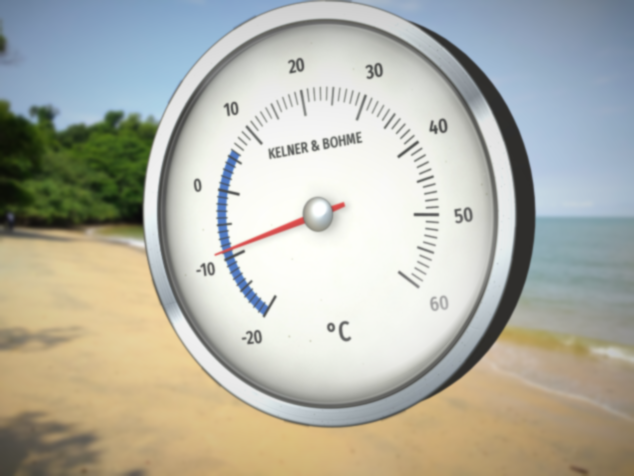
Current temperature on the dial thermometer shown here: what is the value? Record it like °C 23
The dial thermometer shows °C -9
